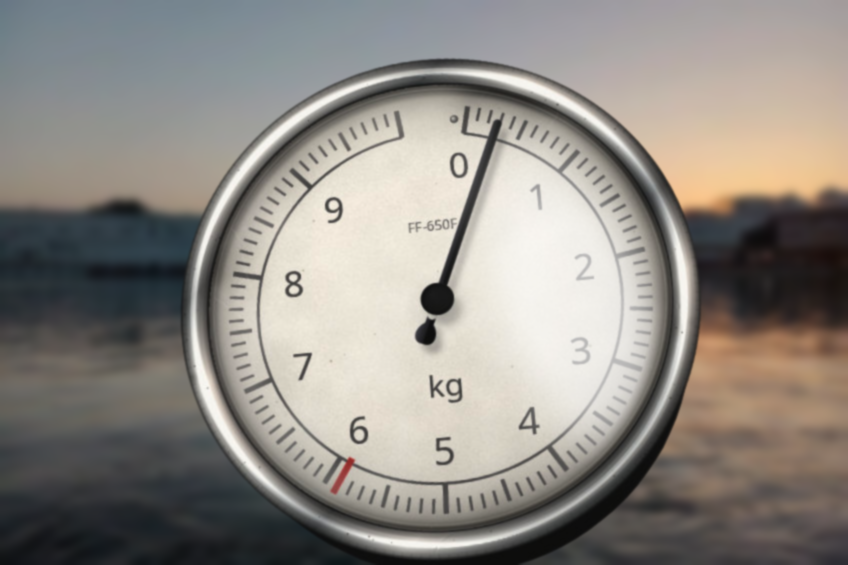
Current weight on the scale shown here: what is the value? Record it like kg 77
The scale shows kg 0.3
